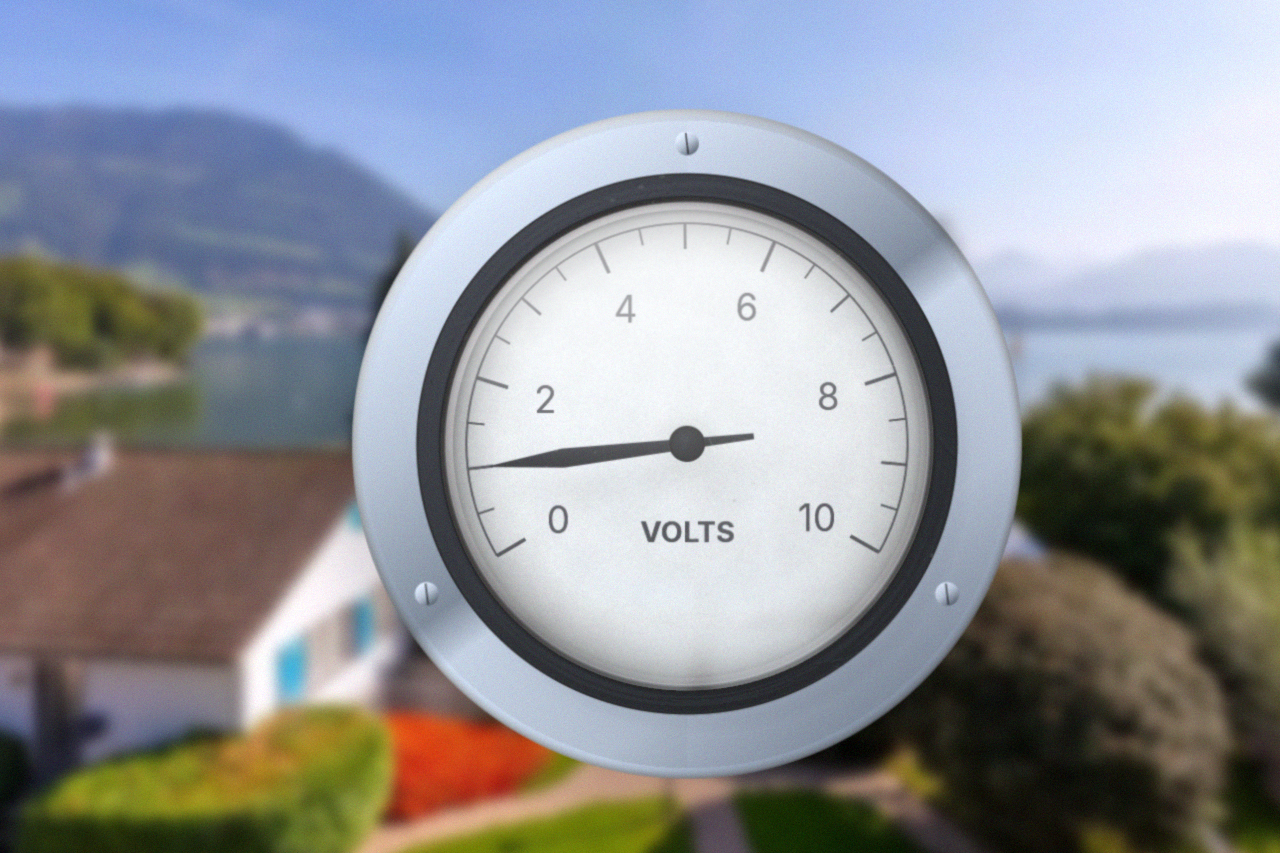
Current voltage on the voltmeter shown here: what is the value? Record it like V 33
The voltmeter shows V 1
